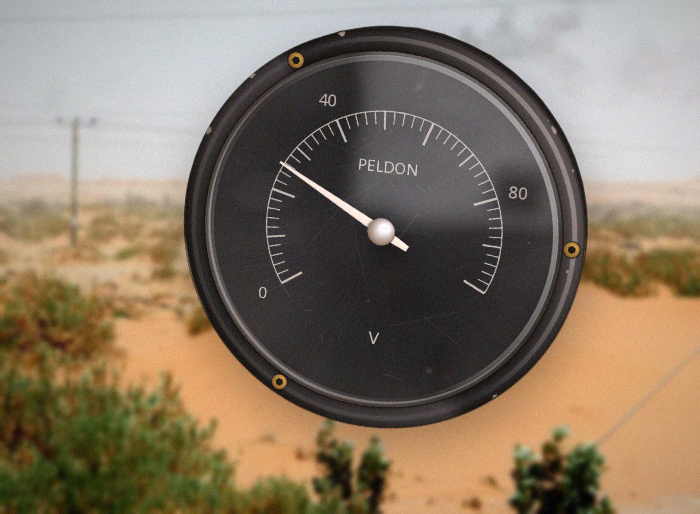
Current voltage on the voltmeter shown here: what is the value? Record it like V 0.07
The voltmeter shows V 26
